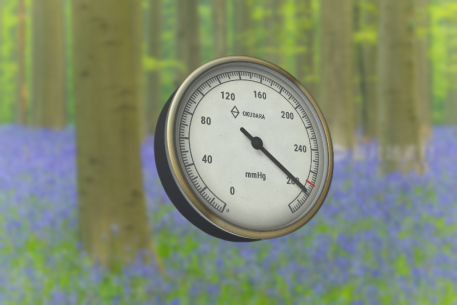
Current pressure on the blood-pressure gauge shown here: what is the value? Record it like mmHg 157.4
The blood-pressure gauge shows mmHg 280
